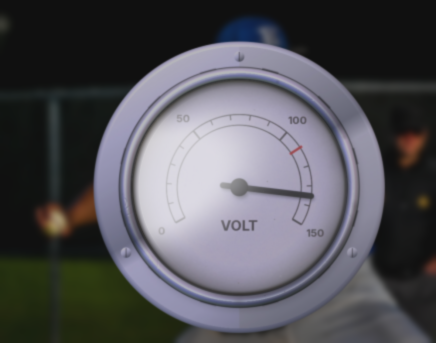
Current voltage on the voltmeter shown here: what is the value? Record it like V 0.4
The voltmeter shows V 135
